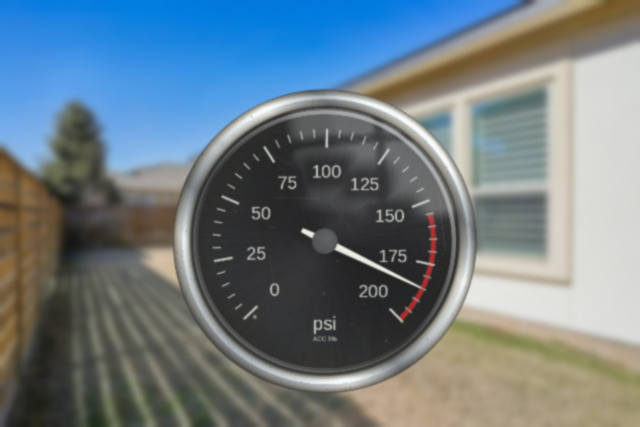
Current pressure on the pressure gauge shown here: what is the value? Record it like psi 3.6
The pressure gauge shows psi 185
